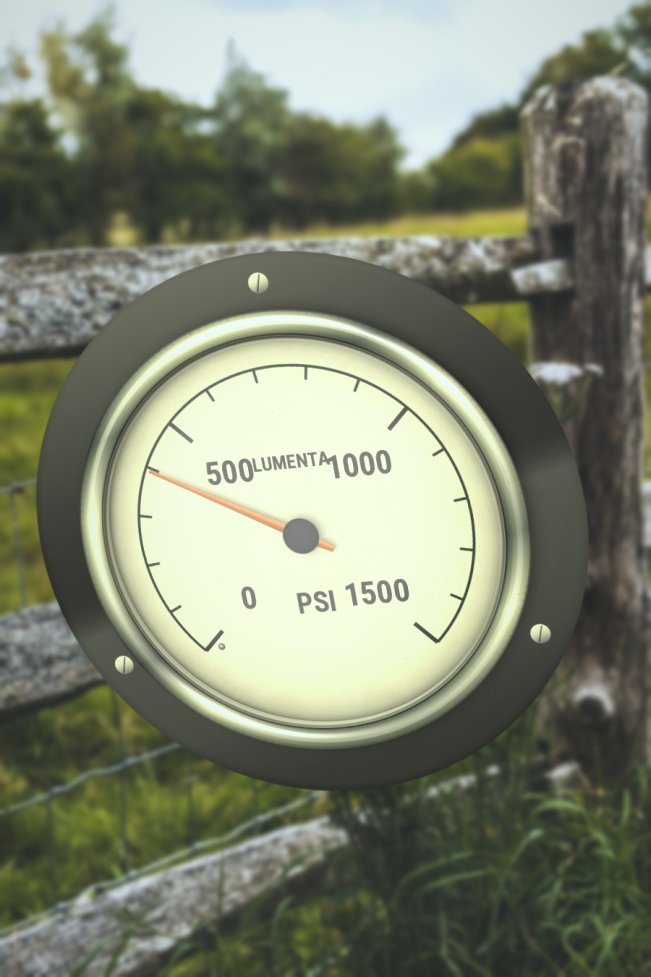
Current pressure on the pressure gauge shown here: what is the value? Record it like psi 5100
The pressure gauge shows psi 400
